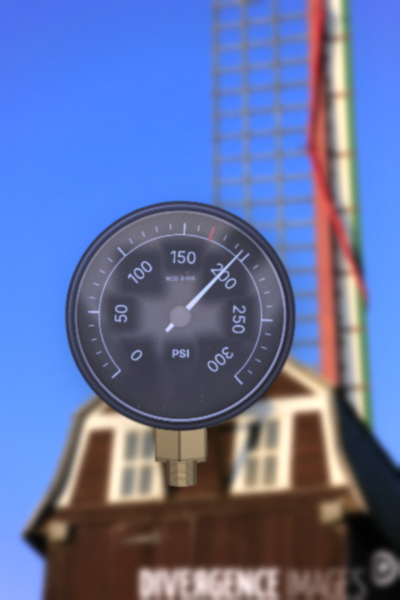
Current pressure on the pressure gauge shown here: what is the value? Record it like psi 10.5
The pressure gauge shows psi 195
